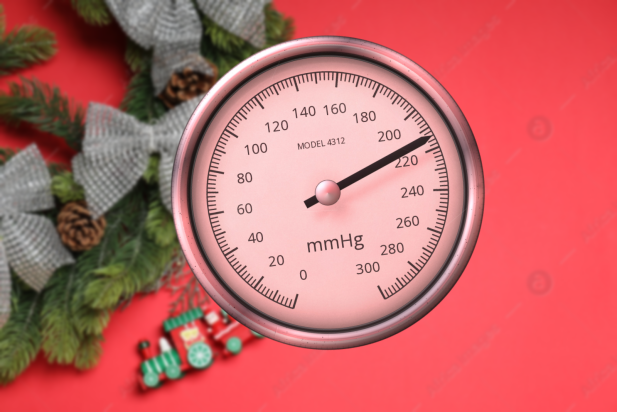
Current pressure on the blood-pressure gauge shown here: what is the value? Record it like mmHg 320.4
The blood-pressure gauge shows mmHg 214
